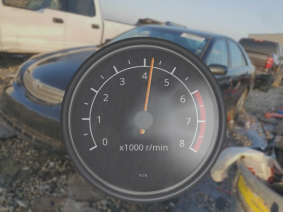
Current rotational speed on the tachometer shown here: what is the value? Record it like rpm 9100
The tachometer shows rpm 4250
